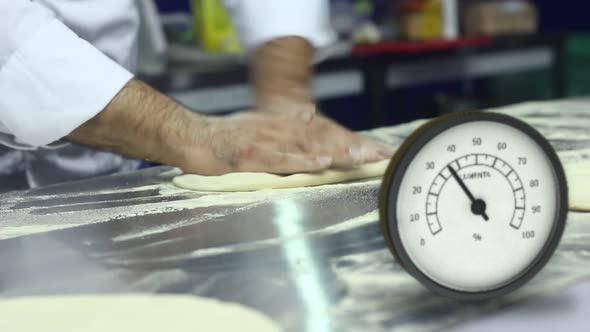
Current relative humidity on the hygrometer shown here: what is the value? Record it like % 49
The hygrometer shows % 35
